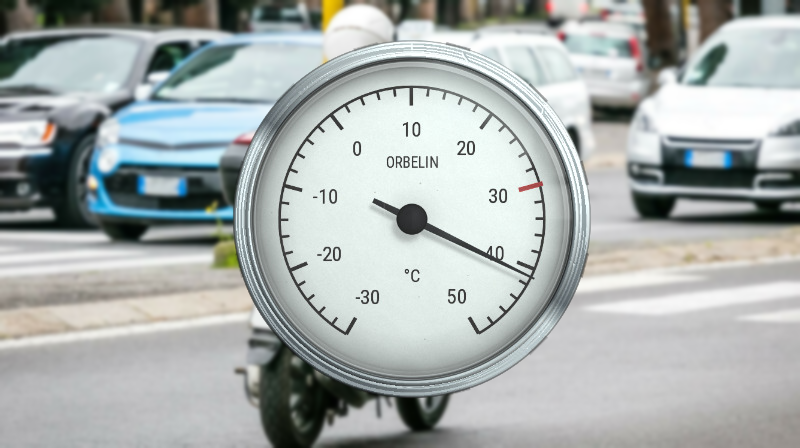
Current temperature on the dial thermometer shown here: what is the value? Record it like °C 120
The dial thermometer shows °C 41
